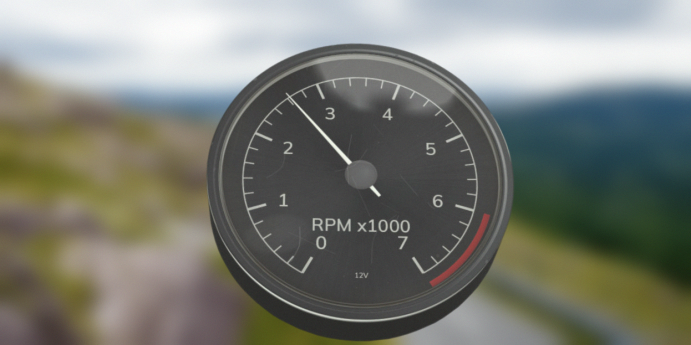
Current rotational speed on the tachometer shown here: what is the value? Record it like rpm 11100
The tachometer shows rpm 2600
